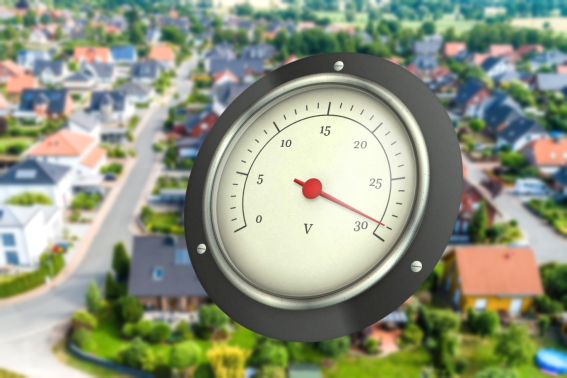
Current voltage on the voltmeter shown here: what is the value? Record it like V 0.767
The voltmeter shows V 29
